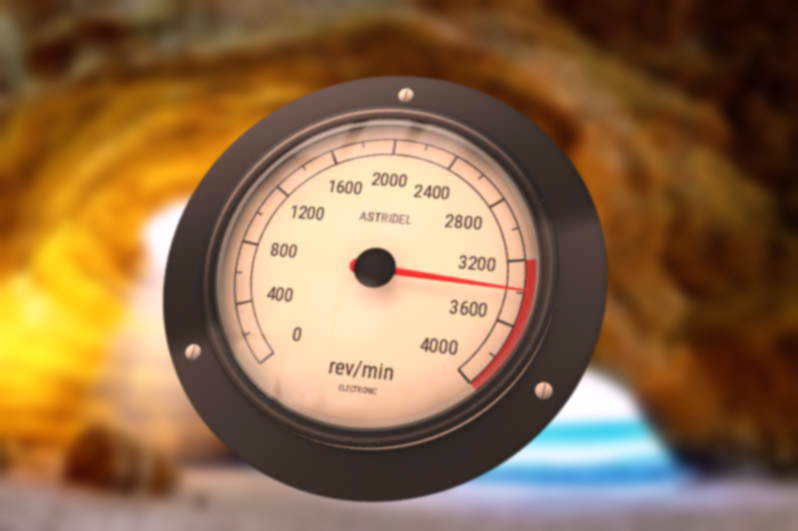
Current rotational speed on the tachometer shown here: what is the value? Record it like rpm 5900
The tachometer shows rpm 3400
